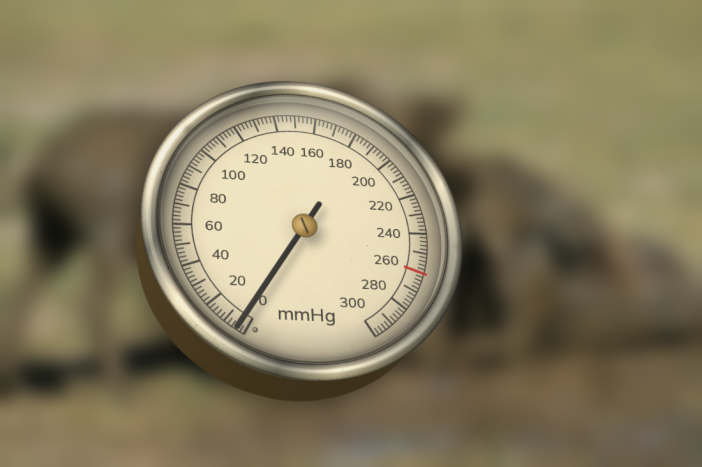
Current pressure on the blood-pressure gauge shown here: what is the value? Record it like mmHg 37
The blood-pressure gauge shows mmHg 4
